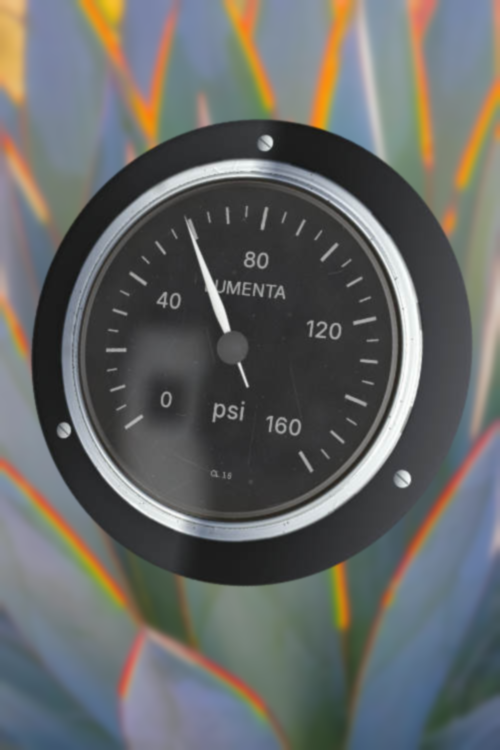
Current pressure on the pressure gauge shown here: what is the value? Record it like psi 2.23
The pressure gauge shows psi 60
